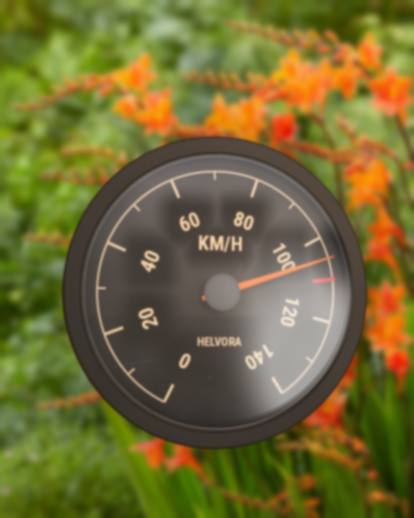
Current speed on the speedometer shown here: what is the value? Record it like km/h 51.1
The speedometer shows km/h 105
